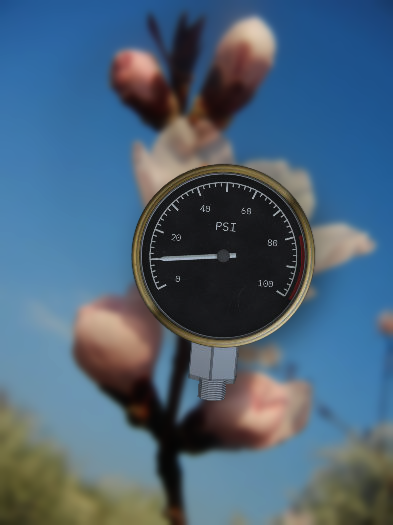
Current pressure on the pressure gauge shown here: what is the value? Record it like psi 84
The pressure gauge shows psi 10
